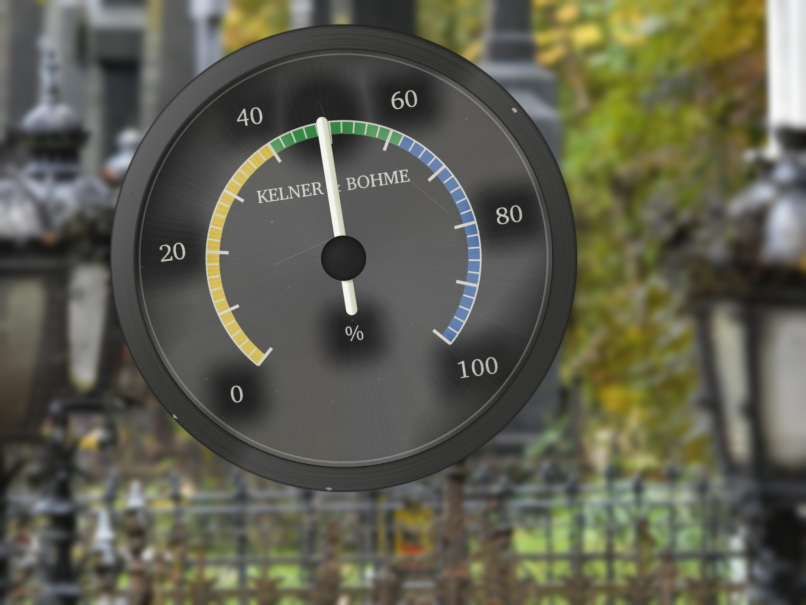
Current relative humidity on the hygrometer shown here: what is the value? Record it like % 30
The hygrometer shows % 49
